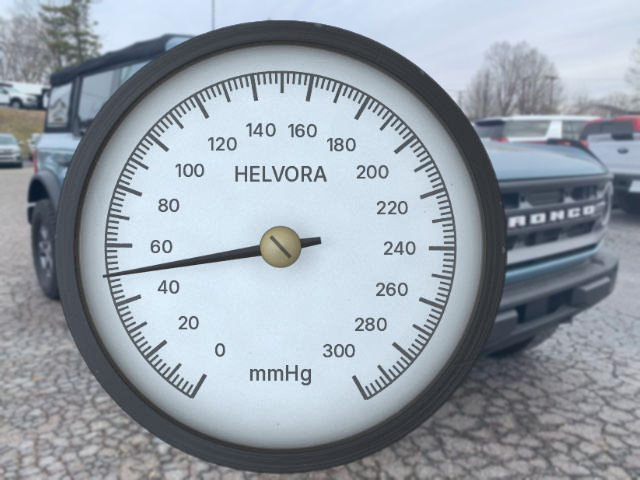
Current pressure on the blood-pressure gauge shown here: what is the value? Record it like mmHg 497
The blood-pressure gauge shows mmHg 50
